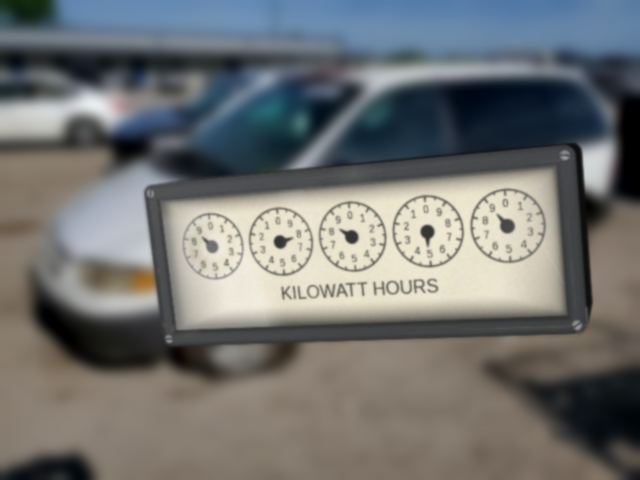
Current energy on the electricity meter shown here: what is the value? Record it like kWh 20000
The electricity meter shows kWh 87849
